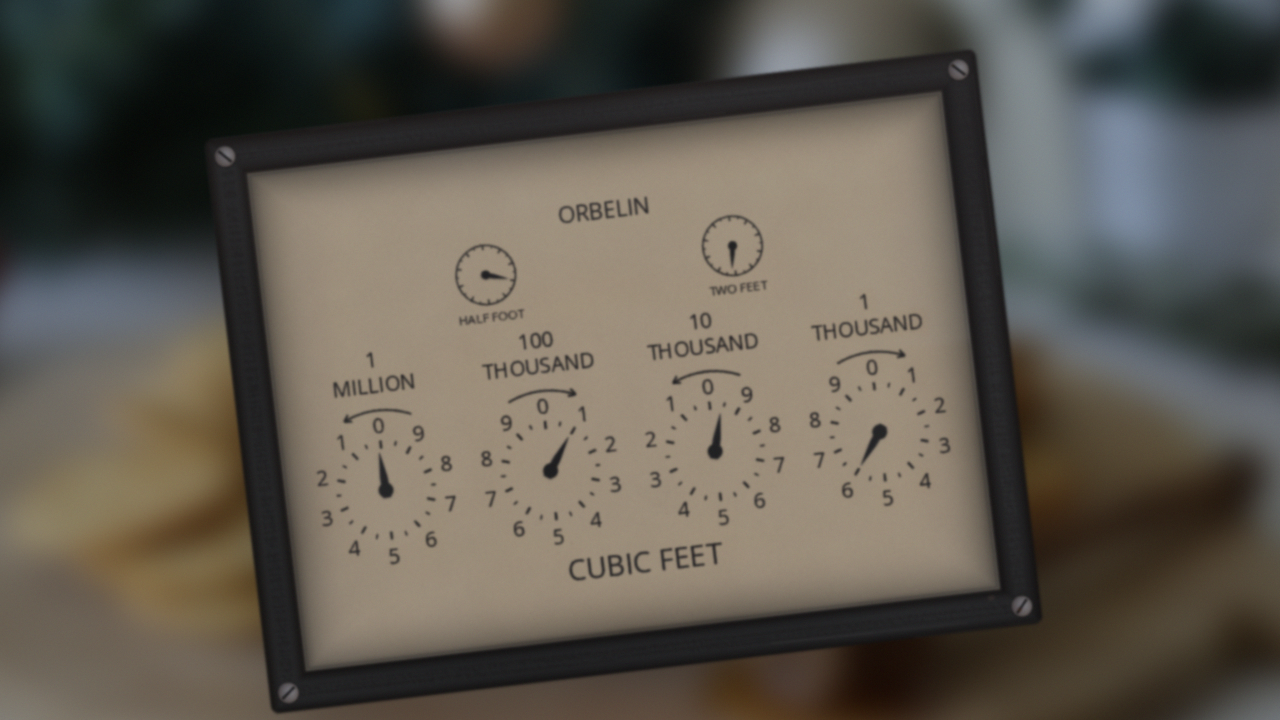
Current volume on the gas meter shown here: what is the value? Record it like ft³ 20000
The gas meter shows ft³ 9600
